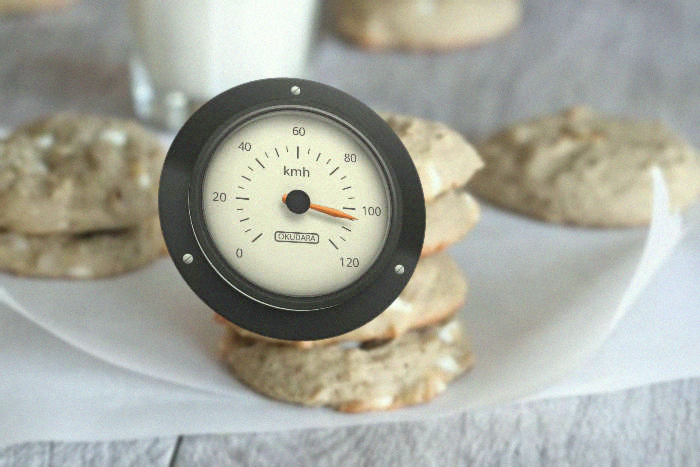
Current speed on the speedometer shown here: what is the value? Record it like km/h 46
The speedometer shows km/h 105
